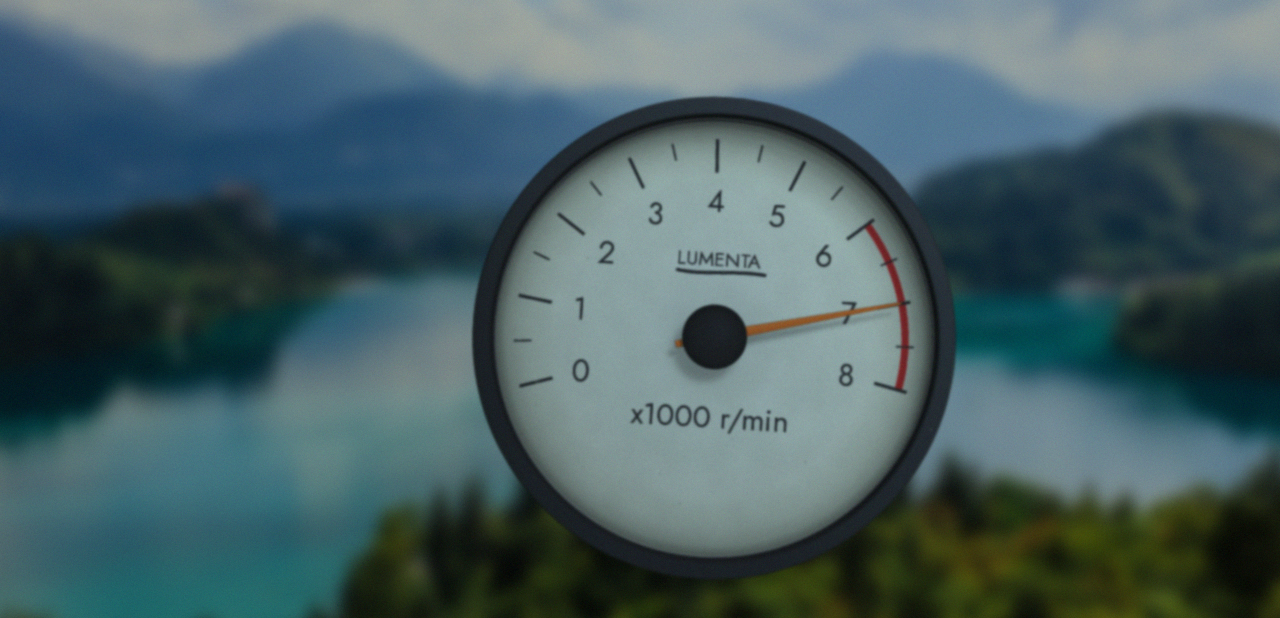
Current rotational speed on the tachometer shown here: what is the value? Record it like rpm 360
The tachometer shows rpm 7000
